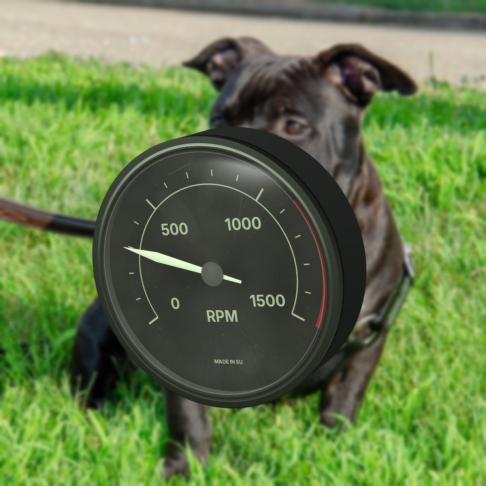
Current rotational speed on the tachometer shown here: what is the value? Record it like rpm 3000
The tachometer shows rpm 300
